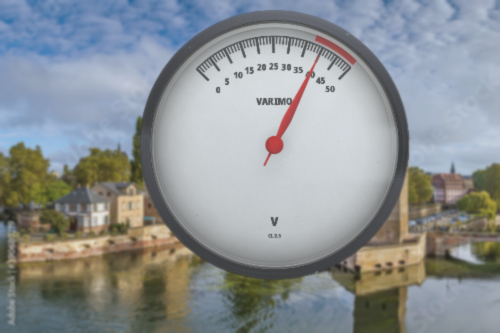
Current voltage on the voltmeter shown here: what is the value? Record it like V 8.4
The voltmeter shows V 40
